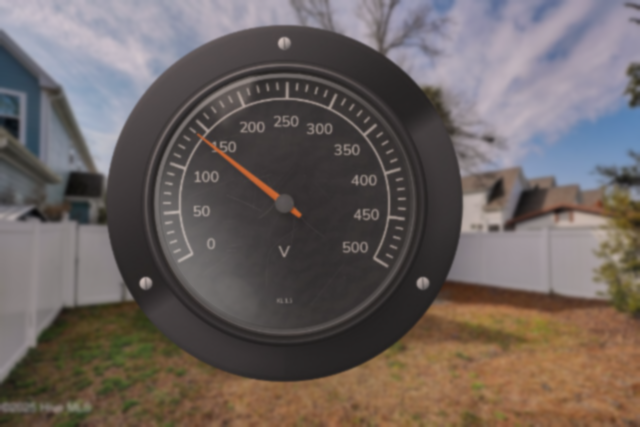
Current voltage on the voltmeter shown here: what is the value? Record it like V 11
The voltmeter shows V 140
